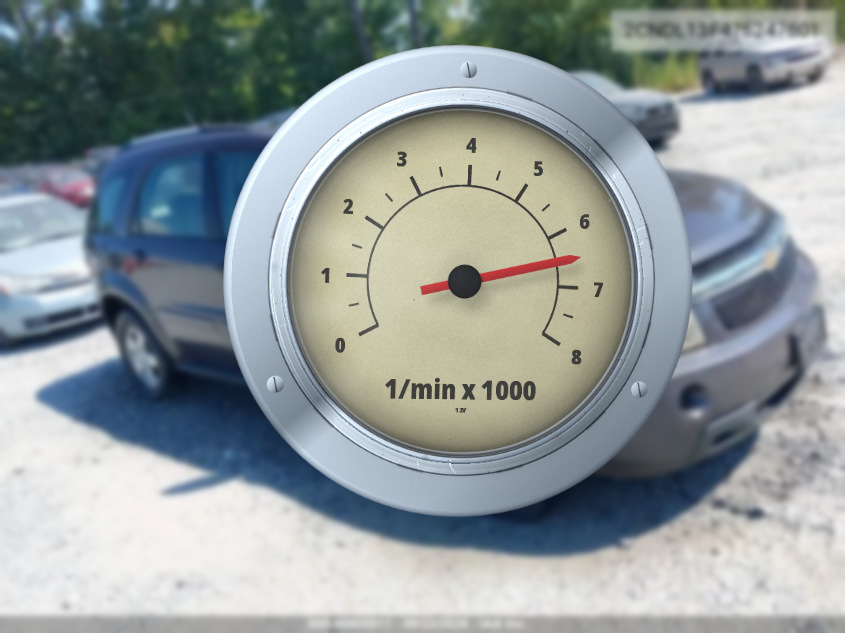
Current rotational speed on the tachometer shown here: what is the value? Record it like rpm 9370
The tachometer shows rpm 6500
